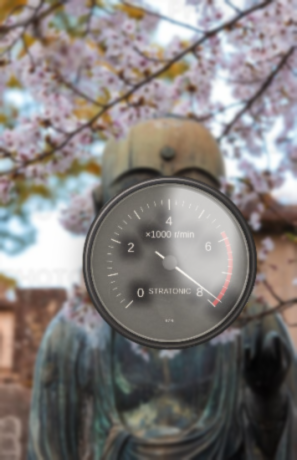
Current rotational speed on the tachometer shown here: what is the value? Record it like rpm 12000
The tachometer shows rpm 7800
